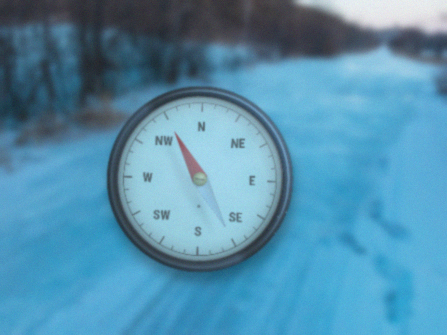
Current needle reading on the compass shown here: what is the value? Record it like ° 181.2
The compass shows ° 330
